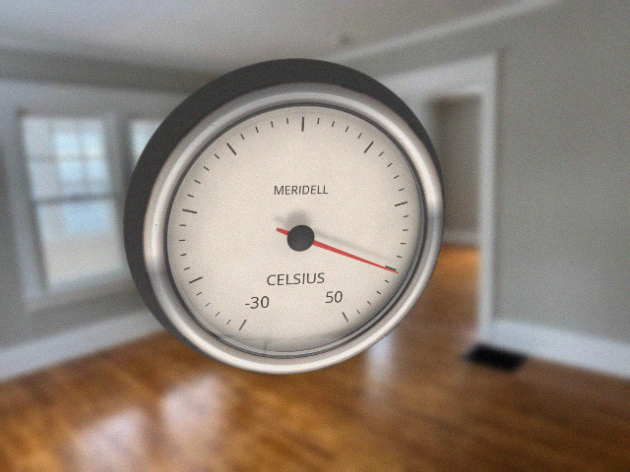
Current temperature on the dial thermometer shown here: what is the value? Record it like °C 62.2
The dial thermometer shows °C 40
